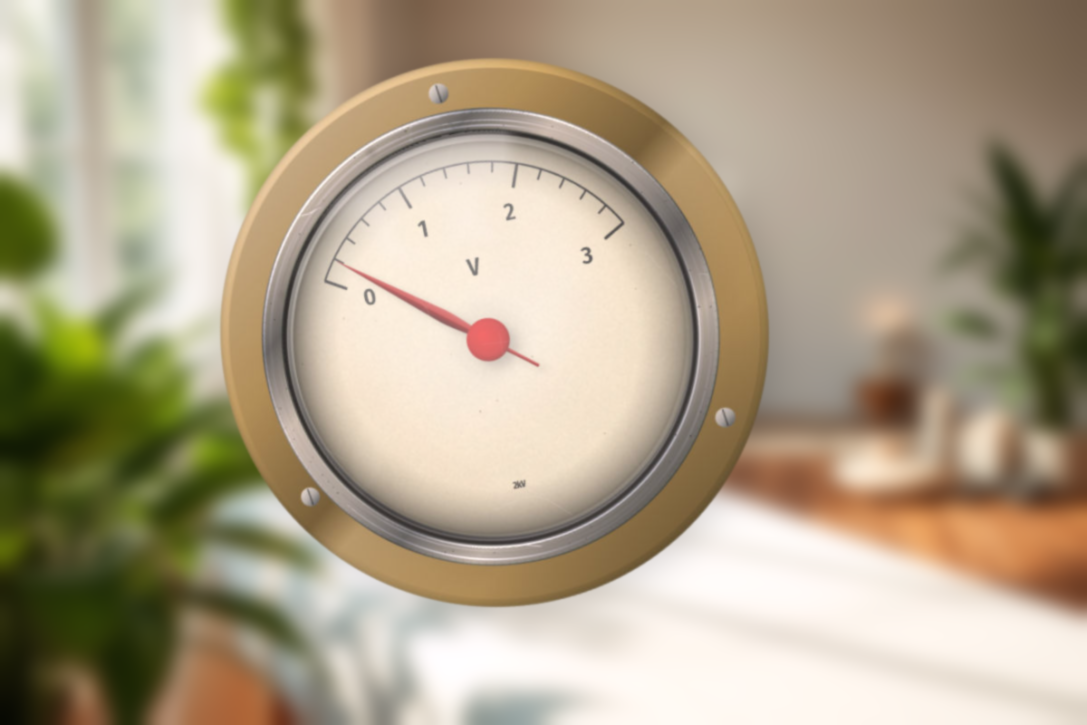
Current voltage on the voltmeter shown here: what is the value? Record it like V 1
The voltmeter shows V 0.2
